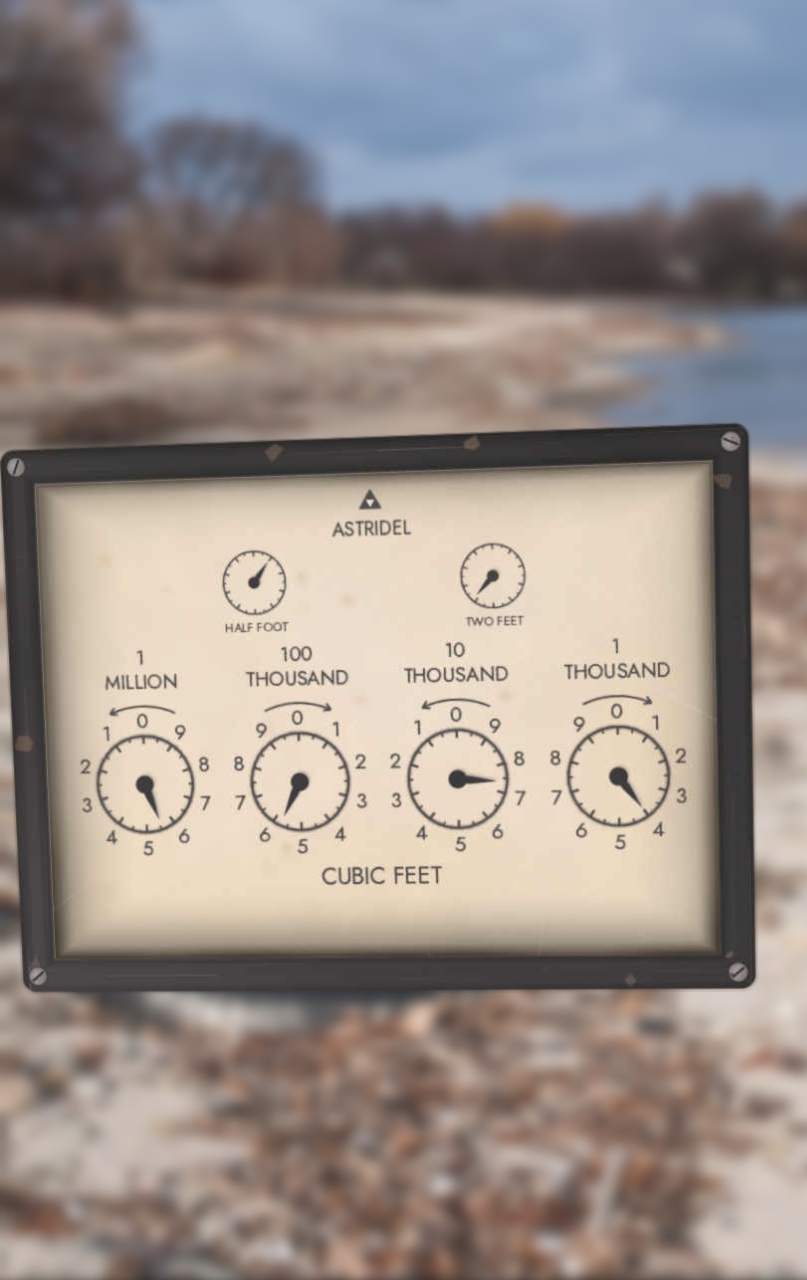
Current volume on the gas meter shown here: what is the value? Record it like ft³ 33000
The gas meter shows ft³ 557400
